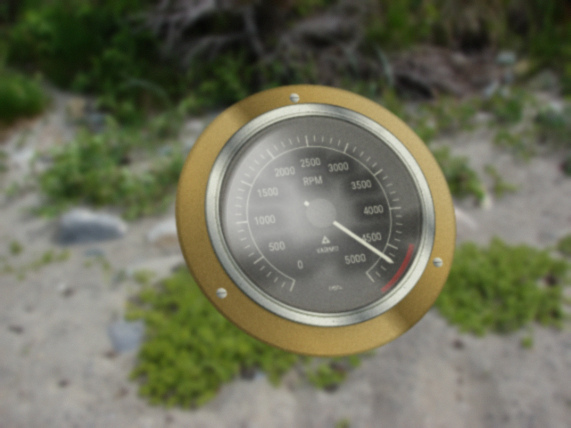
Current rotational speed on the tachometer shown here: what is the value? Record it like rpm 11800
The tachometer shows rpm 4700
